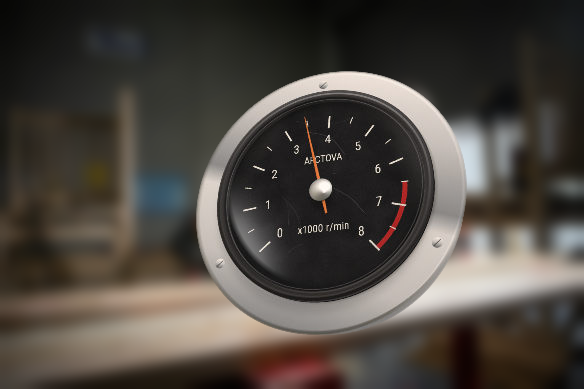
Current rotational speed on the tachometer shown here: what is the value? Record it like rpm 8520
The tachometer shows rpm 3500
